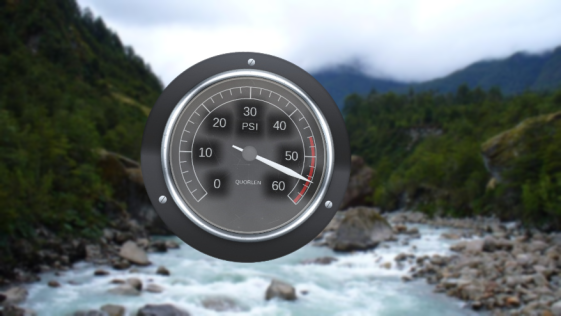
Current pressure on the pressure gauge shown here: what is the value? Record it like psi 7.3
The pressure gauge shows psi 55
